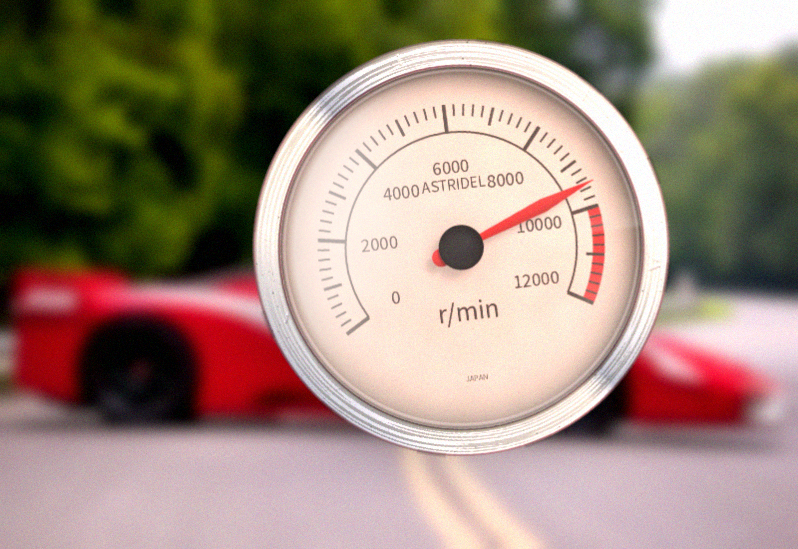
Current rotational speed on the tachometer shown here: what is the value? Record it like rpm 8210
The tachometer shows rpm 9500
